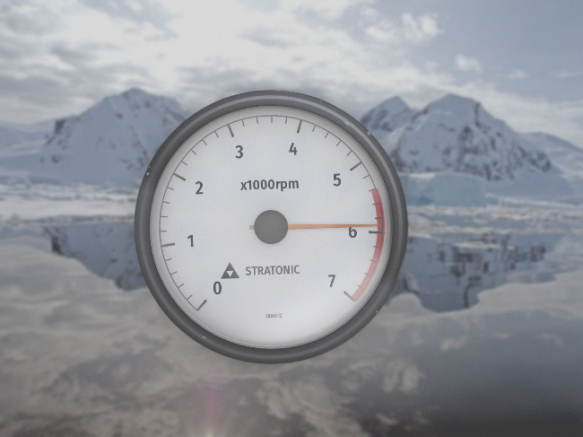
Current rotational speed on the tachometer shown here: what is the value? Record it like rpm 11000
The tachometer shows rpm 5900
